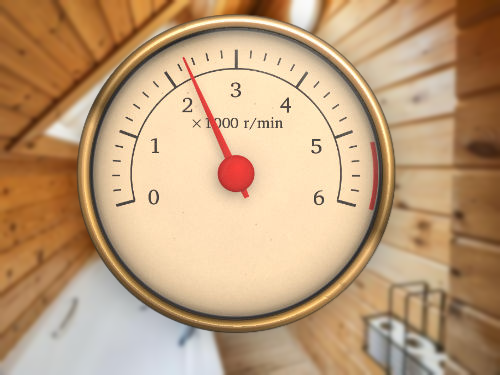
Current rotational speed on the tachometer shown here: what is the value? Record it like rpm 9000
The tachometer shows rpm 2300
